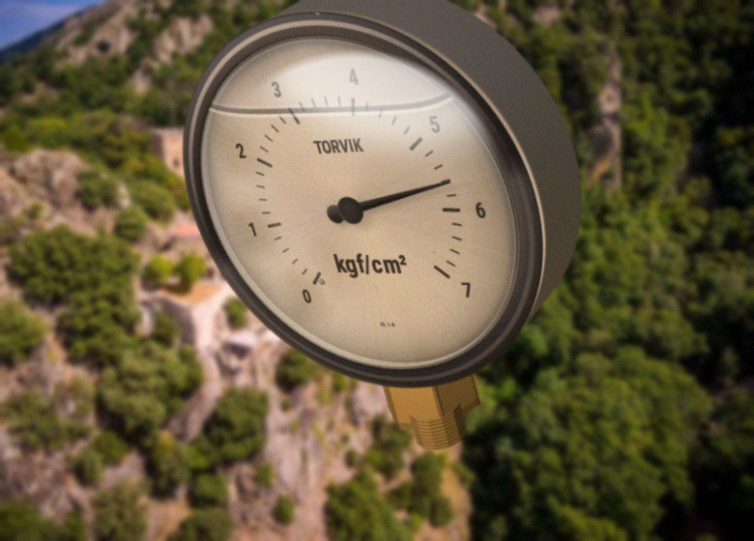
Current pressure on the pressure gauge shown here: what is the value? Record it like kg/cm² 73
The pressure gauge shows kg/cm² 5.6
